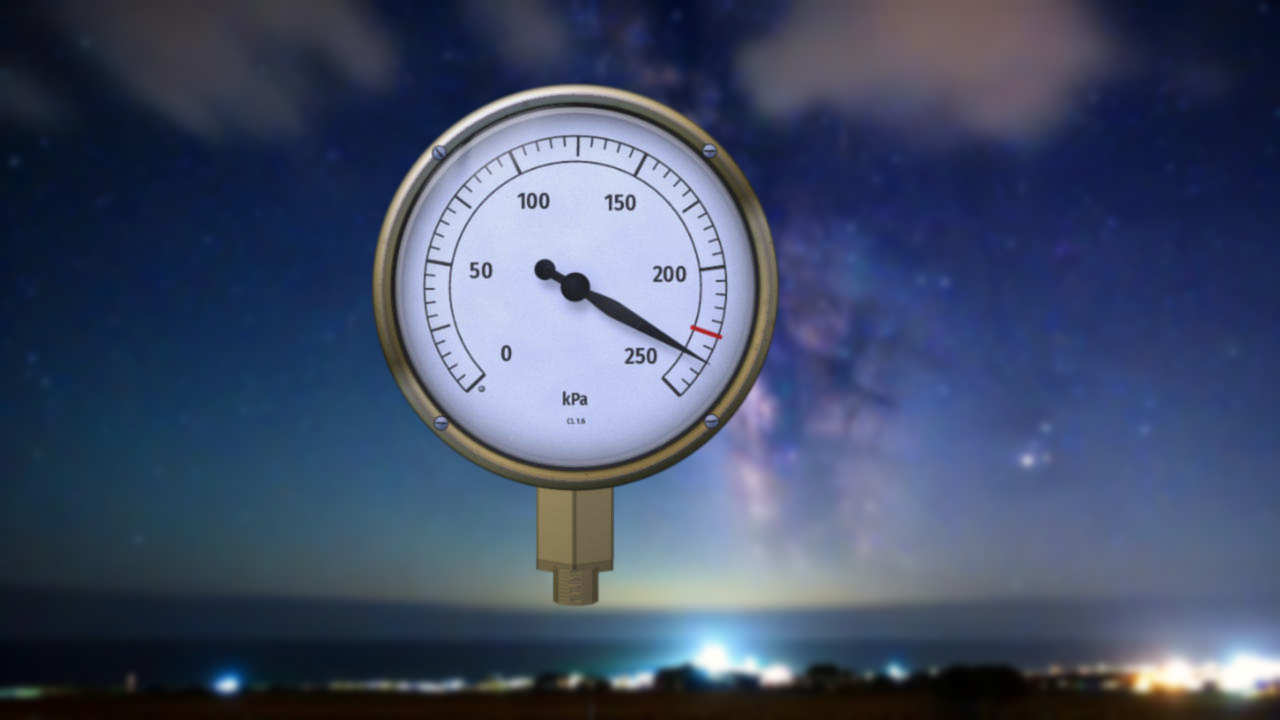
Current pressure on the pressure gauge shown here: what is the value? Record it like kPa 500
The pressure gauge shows kPa 235
